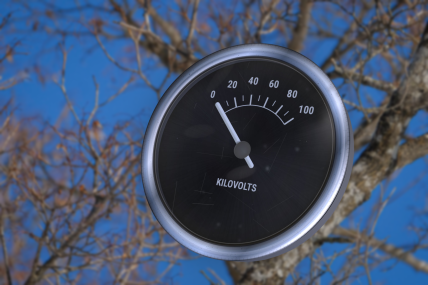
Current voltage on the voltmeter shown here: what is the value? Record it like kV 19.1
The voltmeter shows kV 0
